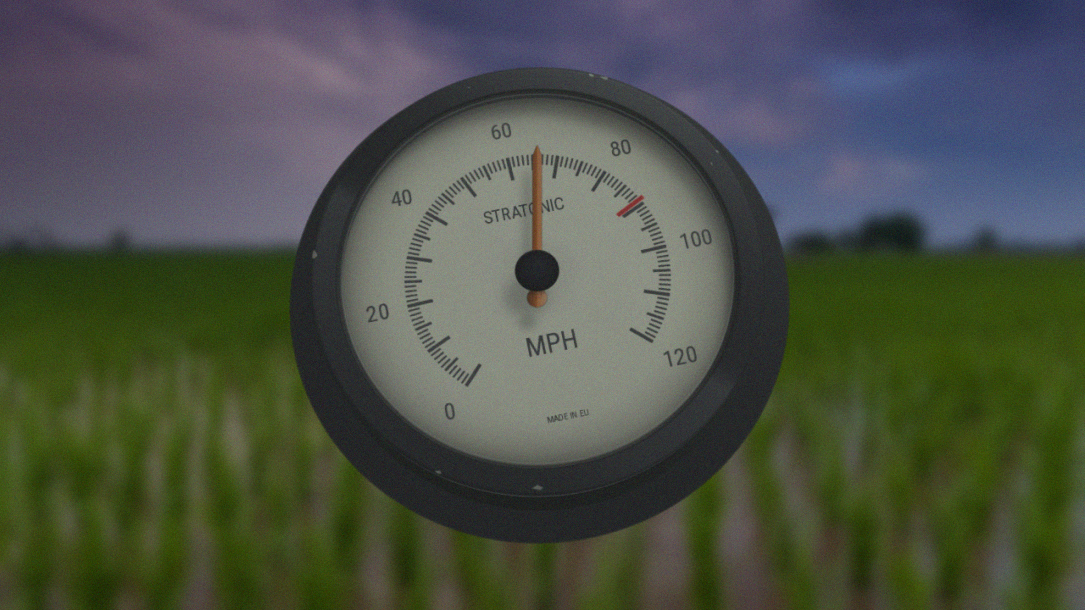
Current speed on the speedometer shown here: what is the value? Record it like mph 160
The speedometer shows mph 66
